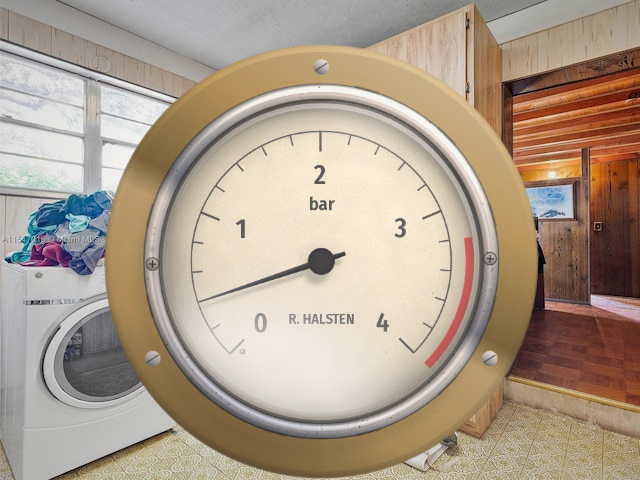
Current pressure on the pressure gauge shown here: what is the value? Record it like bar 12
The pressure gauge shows bar 0.4
